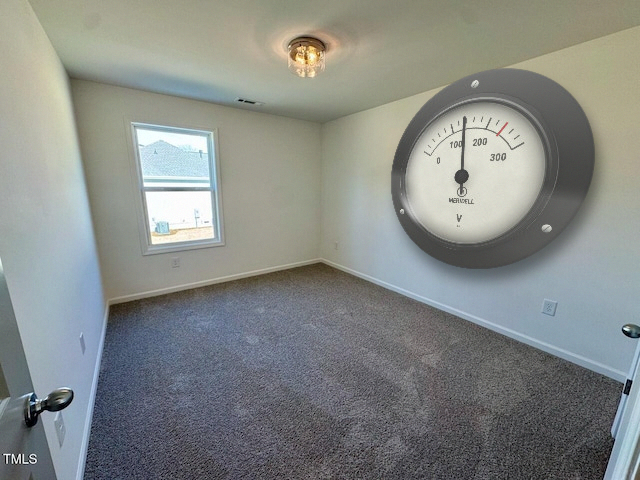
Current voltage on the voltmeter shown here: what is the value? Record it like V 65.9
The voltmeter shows V 140
